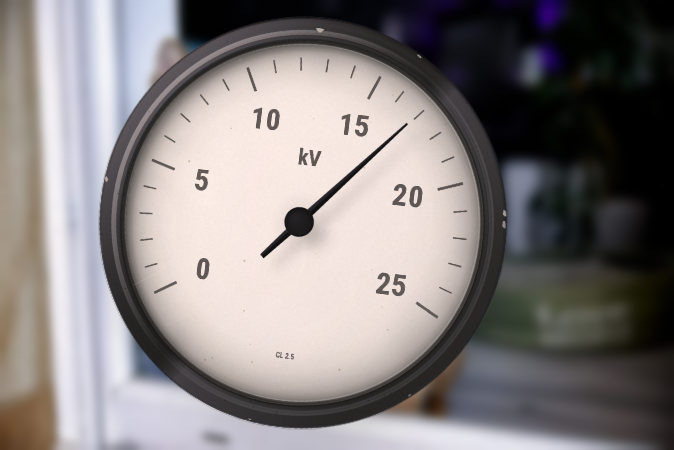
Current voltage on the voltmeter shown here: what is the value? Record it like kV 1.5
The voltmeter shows kV 17
